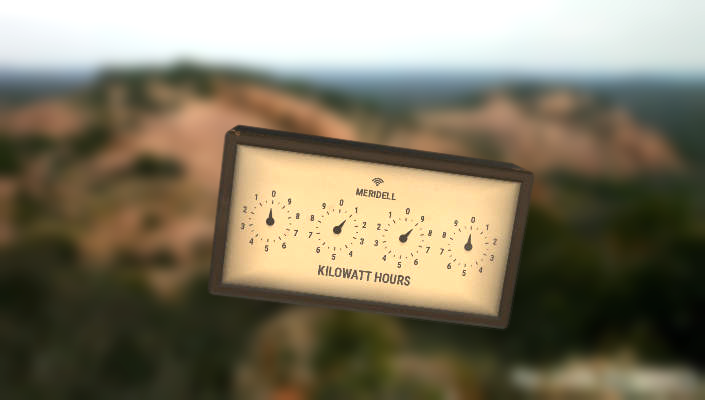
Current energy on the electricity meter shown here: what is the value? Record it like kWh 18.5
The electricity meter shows kWh 90
